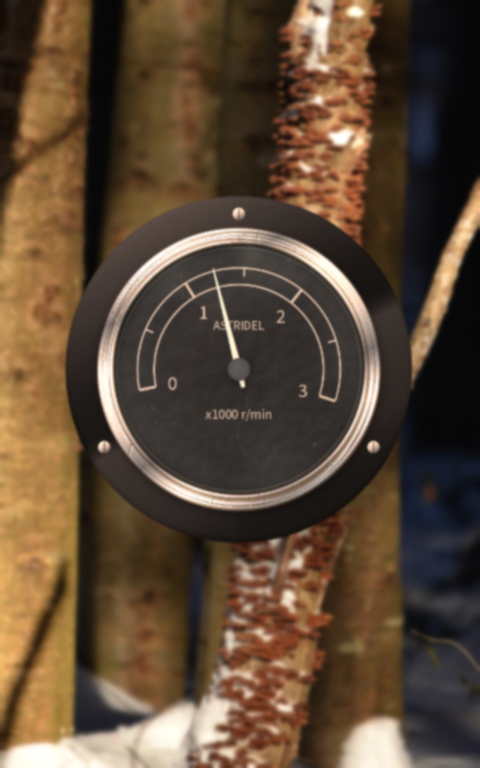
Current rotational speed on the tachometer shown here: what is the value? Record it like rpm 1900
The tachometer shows rpm 1250
